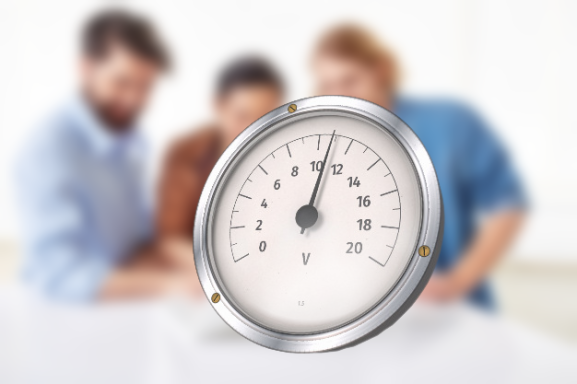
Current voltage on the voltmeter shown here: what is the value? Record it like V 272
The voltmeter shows V 11
